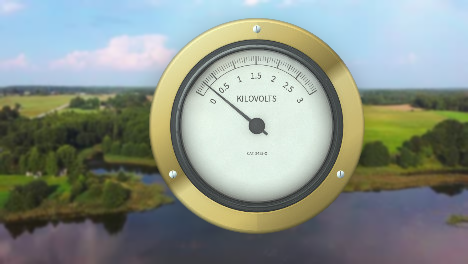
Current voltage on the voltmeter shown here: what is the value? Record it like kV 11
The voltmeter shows kV 0.25
